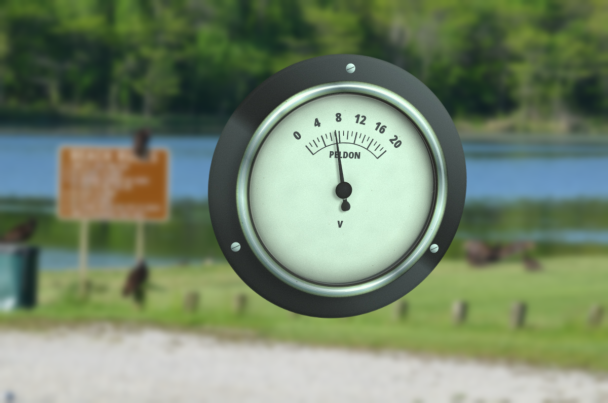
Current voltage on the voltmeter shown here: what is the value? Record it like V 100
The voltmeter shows V 7
